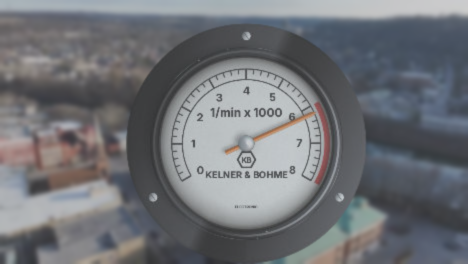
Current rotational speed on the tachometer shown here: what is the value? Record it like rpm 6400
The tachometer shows rpm 6200
